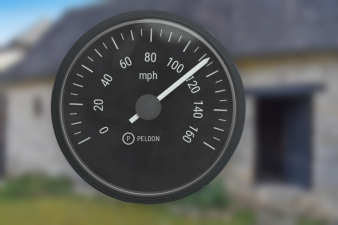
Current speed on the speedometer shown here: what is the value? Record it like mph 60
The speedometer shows mph 112.5
